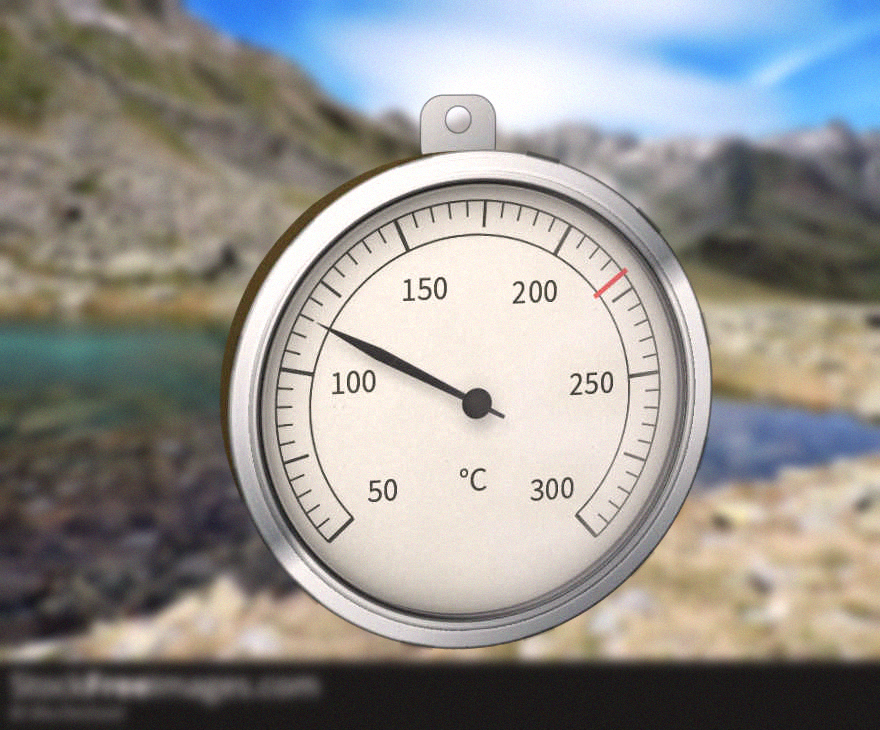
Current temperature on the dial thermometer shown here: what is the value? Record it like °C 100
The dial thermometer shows °C 115
